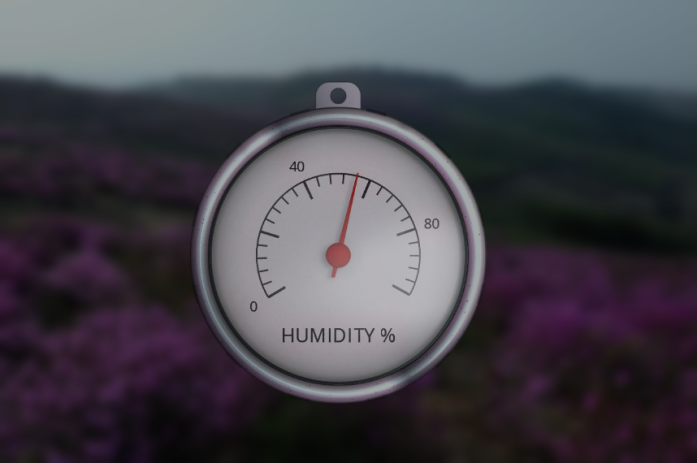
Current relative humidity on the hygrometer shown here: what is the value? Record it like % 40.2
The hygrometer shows % 56
